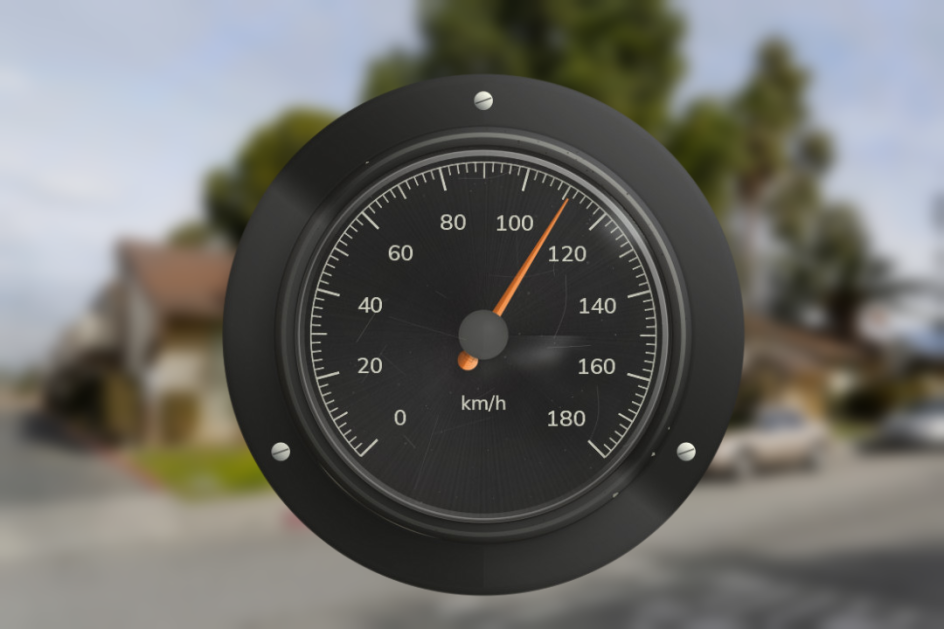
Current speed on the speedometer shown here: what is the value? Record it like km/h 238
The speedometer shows km/h 111
